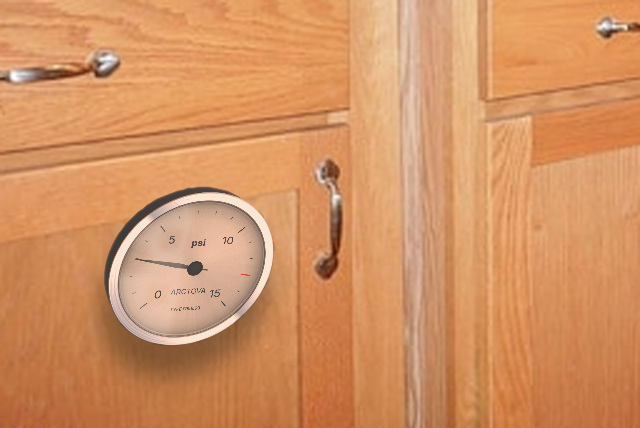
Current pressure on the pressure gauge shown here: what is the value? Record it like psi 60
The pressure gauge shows psi 3
